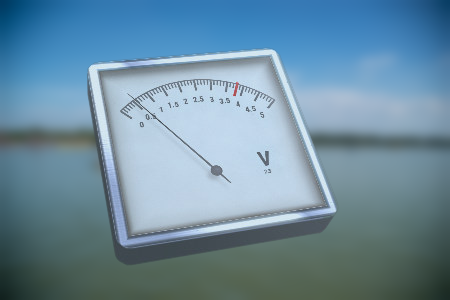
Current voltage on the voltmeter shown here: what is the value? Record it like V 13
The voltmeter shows V 0.5
